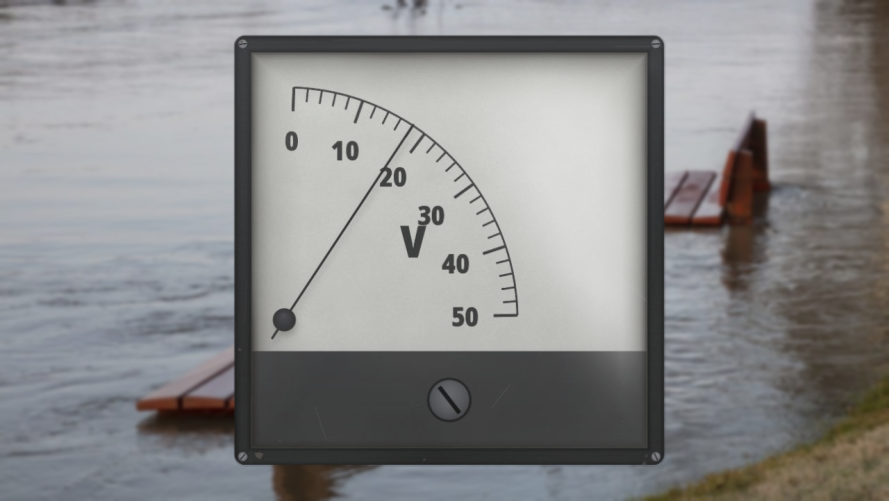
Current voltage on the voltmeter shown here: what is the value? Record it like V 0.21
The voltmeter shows V 18
